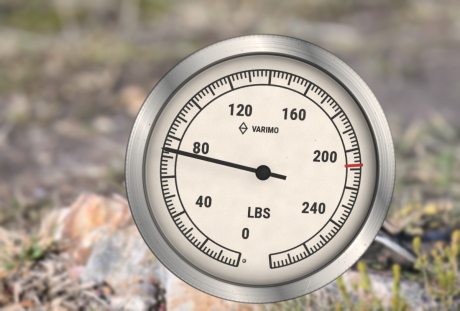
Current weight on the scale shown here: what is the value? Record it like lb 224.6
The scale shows lb 74
